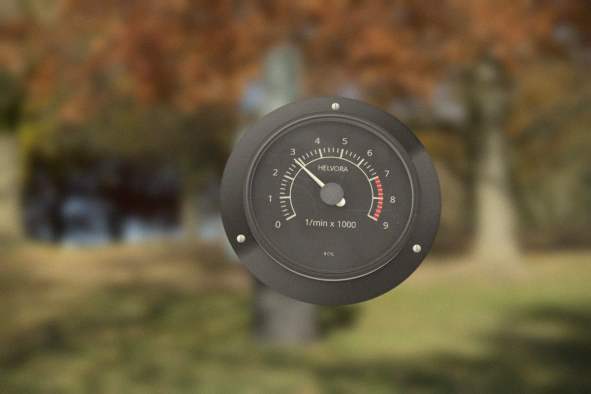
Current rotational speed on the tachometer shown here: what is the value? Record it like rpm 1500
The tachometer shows rpm 2800
